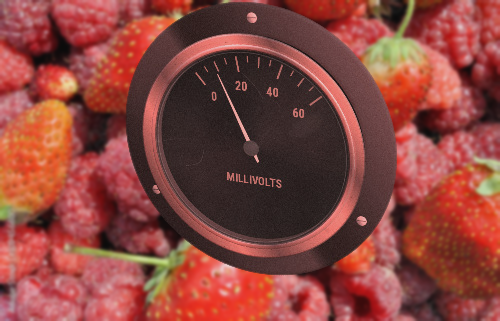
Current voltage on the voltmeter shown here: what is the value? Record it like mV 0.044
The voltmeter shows mV 10
